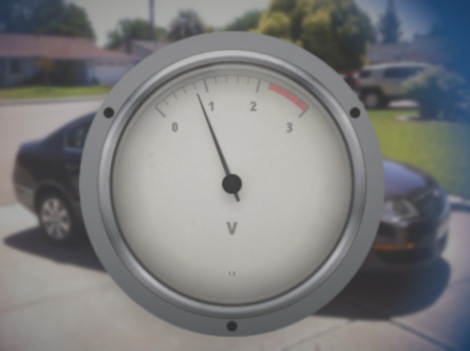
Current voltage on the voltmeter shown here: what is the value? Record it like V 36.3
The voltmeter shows V 0.8
